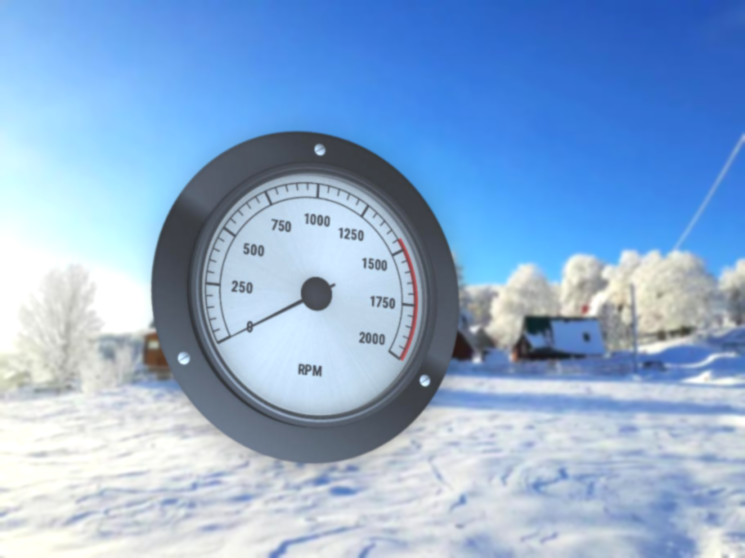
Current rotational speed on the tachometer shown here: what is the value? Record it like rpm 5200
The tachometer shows rpm 0
